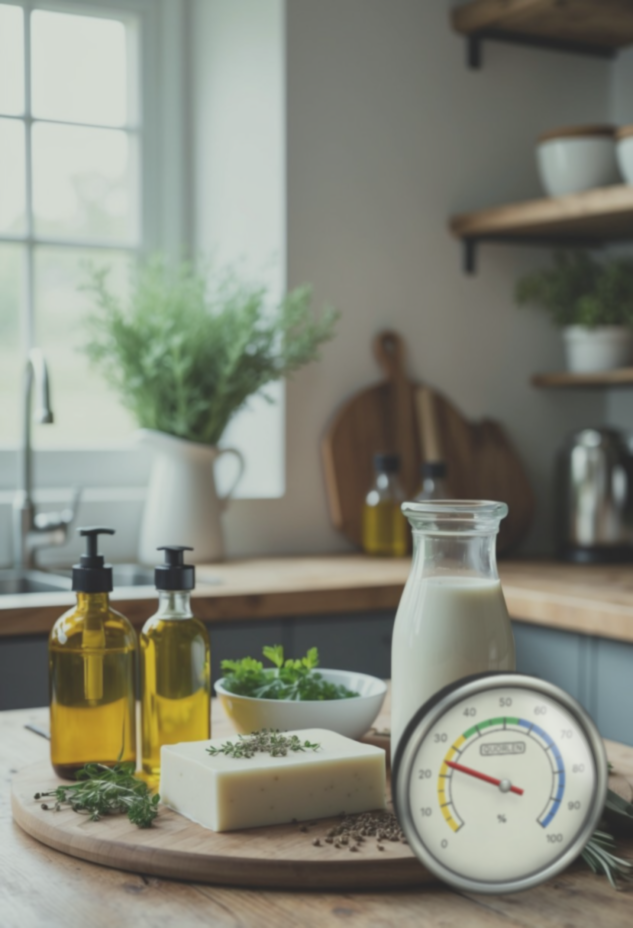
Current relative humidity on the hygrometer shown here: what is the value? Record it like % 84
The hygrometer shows % 25
